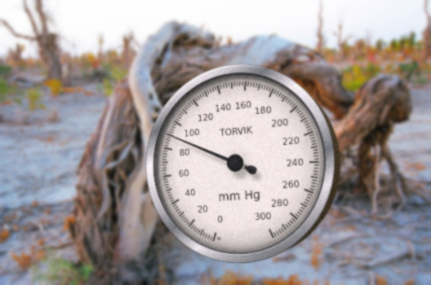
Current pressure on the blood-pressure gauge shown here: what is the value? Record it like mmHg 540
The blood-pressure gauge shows mmHg 90
